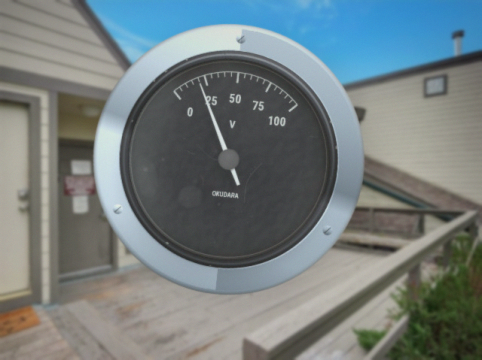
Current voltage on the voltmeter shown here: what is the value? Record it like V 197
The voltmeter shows V 20
